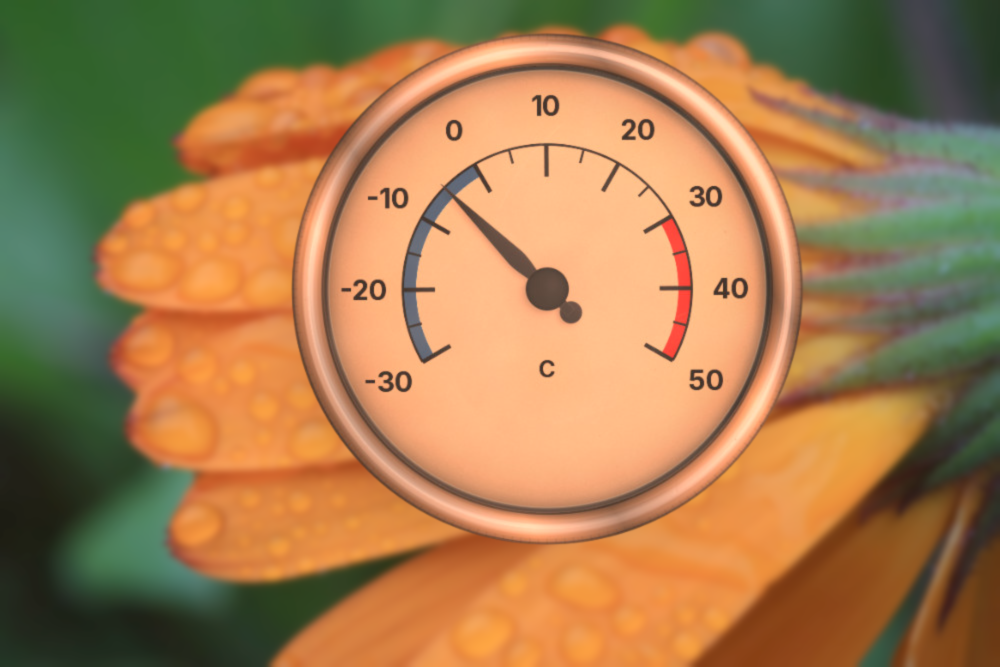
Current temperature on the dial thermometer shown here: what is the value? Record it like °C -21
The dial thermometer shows °C -5
